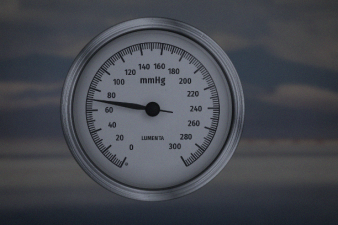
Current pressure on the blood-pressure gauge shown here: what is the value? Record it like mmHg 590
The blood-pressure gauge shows mmHg 70
